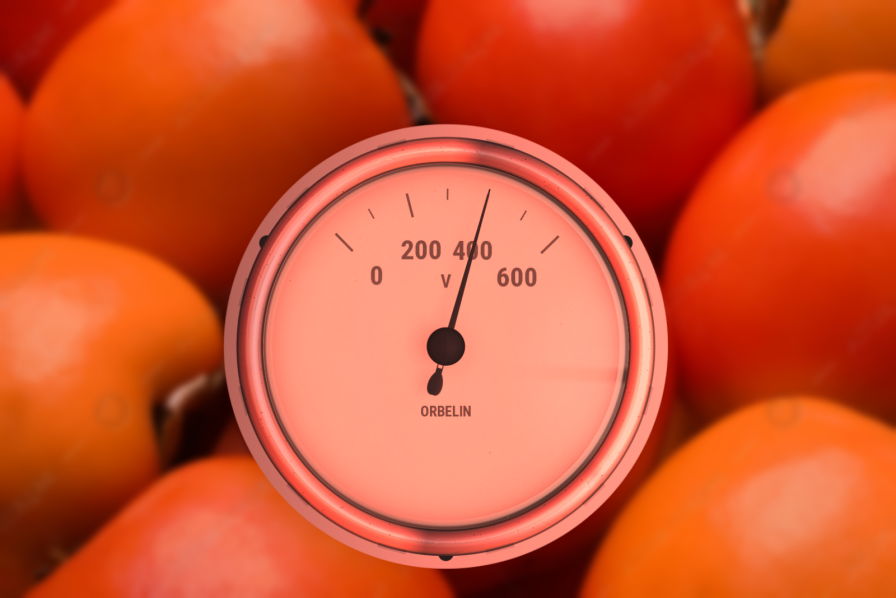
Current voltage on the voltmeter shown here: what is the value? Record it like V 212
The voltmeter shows V 400
